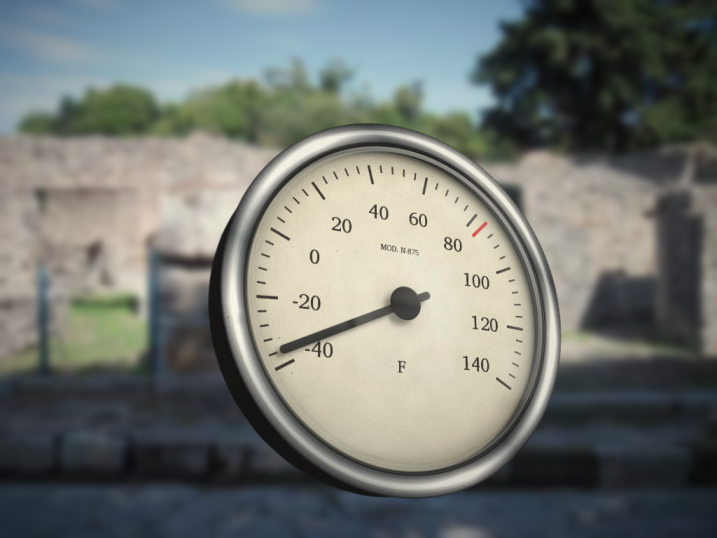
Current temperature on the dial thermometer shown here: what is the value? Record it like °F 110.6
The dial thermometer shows °F -36
